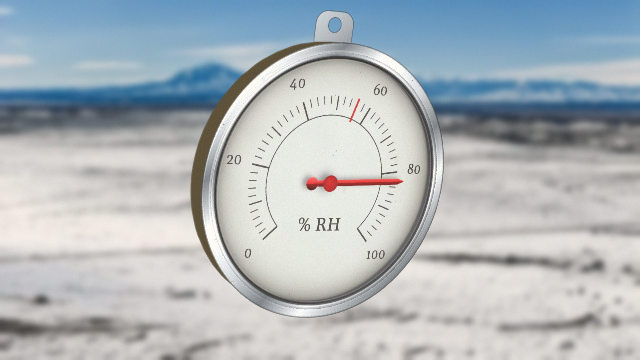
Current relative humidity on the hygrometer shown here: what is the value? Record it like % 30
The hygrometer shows % 82
